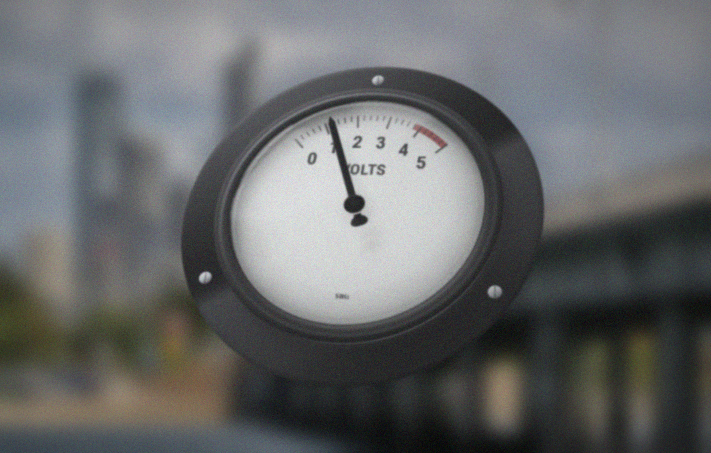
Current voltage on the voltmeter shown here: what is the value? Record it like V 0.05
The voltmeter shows V 1.2
